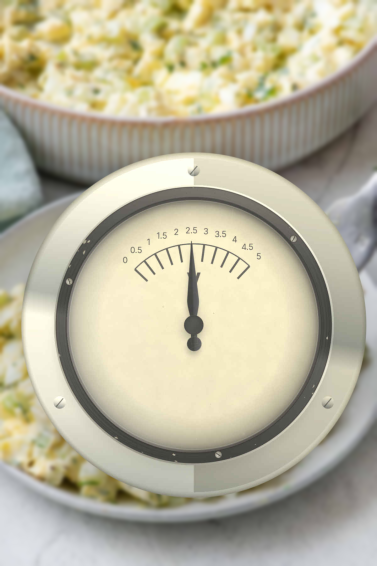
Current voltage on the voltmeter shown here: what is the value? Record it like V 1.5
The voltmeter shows V 2.5
